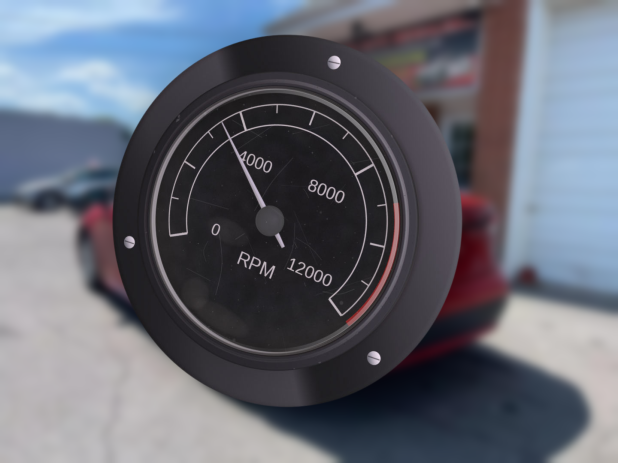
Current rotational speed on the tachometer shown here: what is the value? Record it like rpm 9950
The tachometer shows rpm 3500
